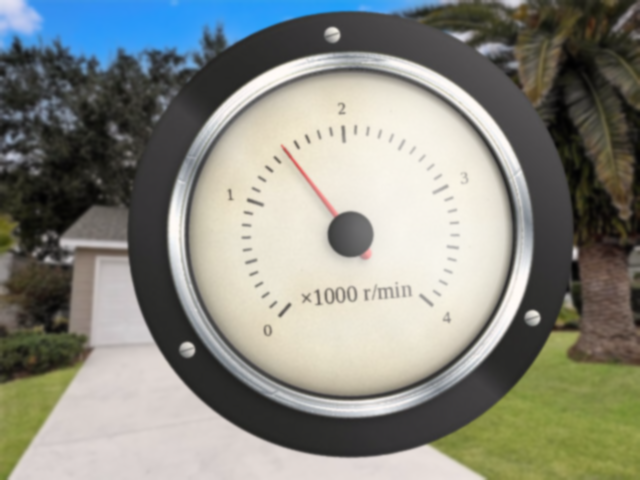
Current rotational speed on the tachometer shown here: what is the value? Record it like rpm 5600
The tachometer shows rpm 1500
